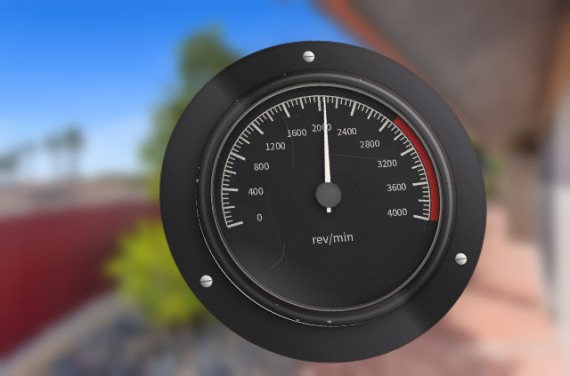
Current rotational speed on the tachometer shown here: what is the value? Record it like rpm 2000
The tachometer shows rpm 2050
